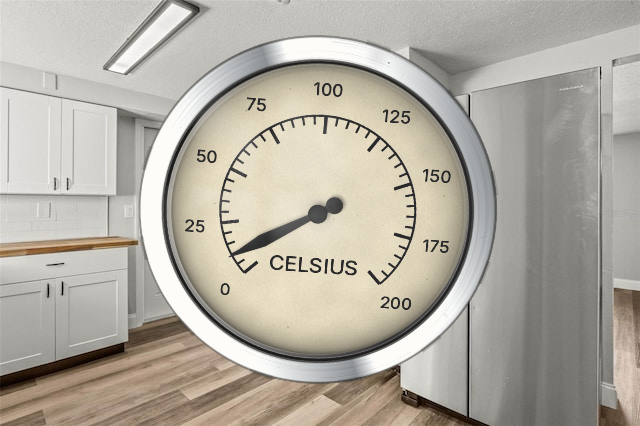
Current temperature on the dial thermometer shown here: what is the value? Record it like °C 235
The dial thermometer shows °C 10
